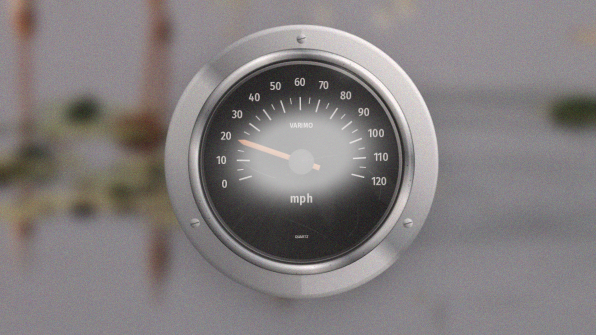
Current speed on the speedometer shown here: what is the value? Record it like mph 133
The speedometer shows mph 20
